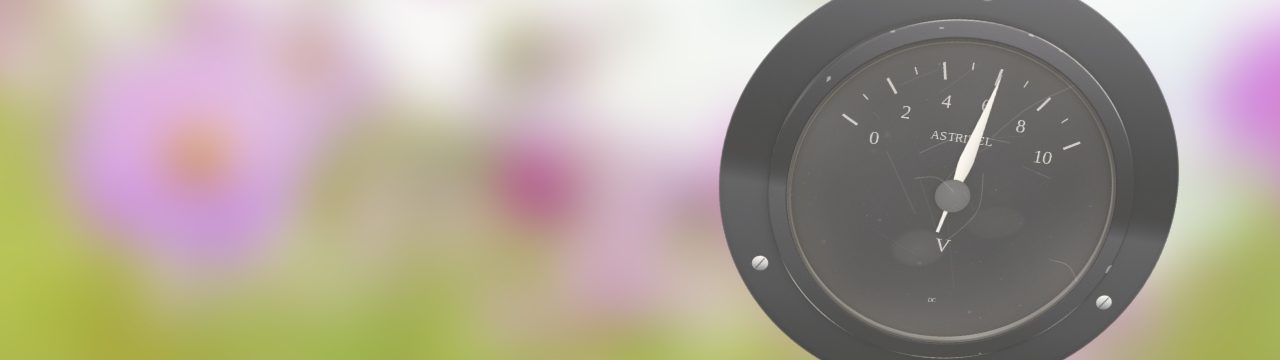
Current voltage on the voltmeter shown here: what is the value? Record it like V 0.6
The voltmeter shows V 6
